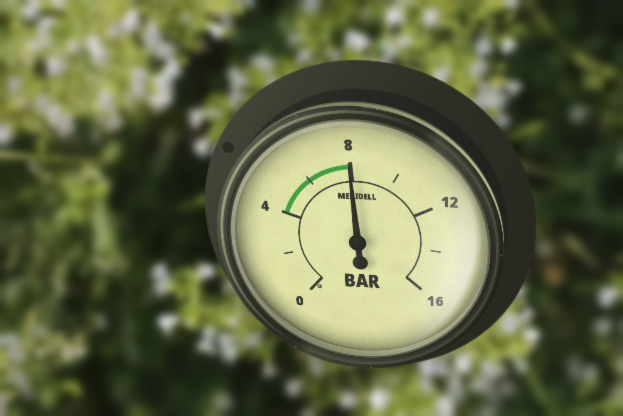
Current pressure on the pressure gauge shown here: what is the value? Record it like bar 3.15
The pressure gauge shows bar 8
